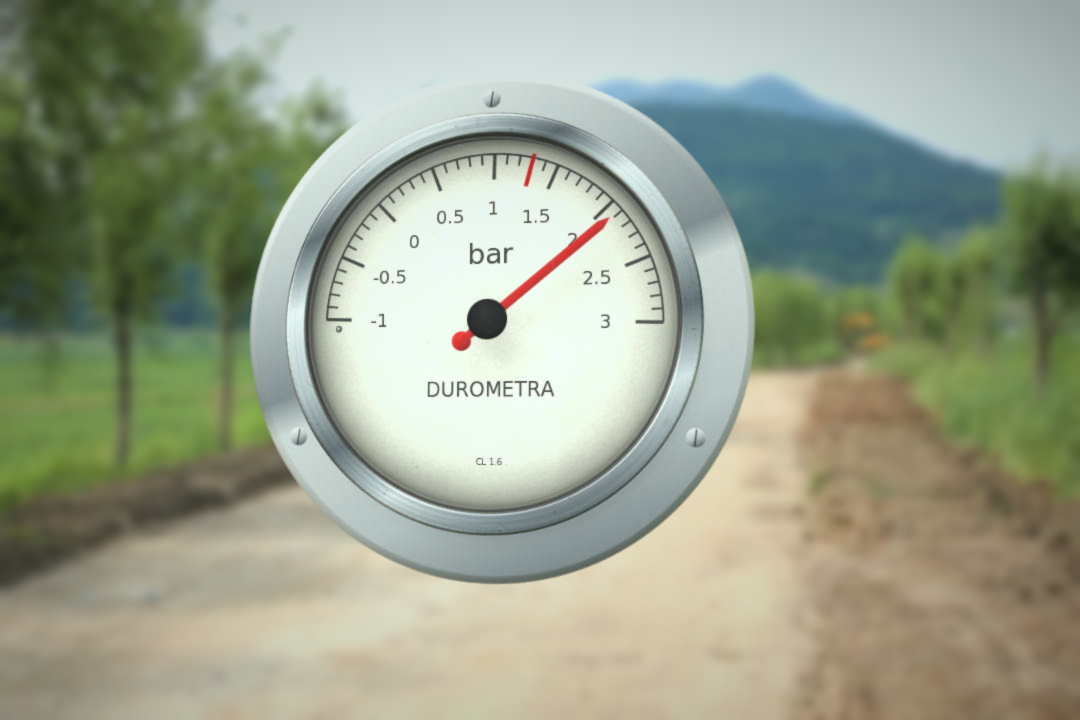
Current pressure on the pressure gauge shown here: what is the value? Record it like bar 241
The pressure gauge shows bar 2.1
